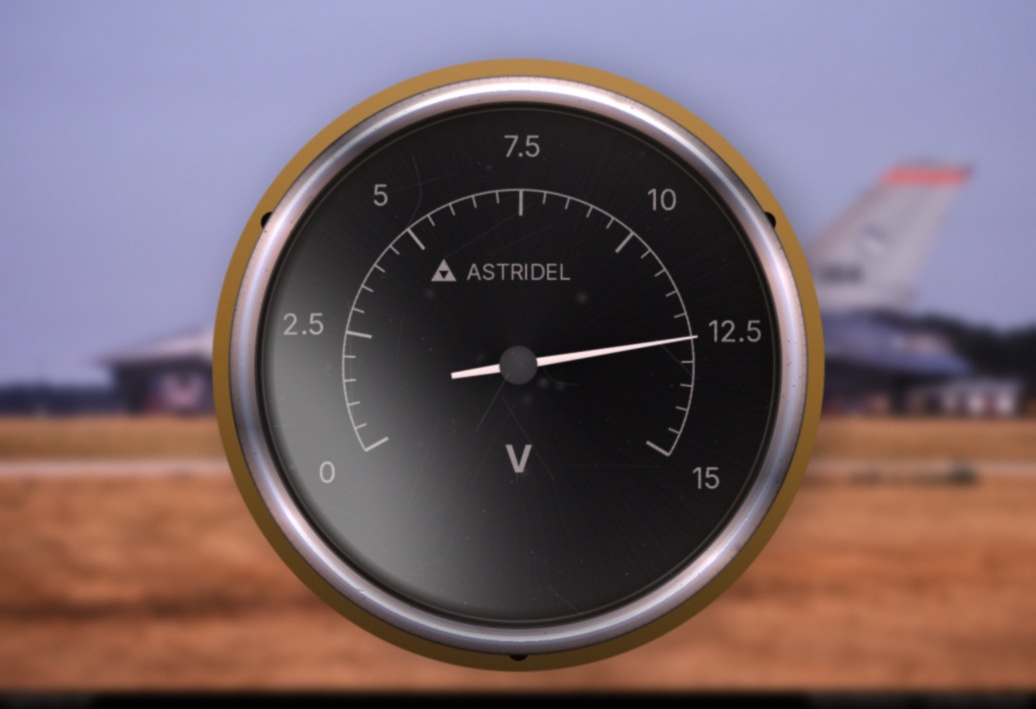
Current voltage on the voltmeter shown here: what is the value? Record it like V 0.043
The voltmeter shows V 12.5
